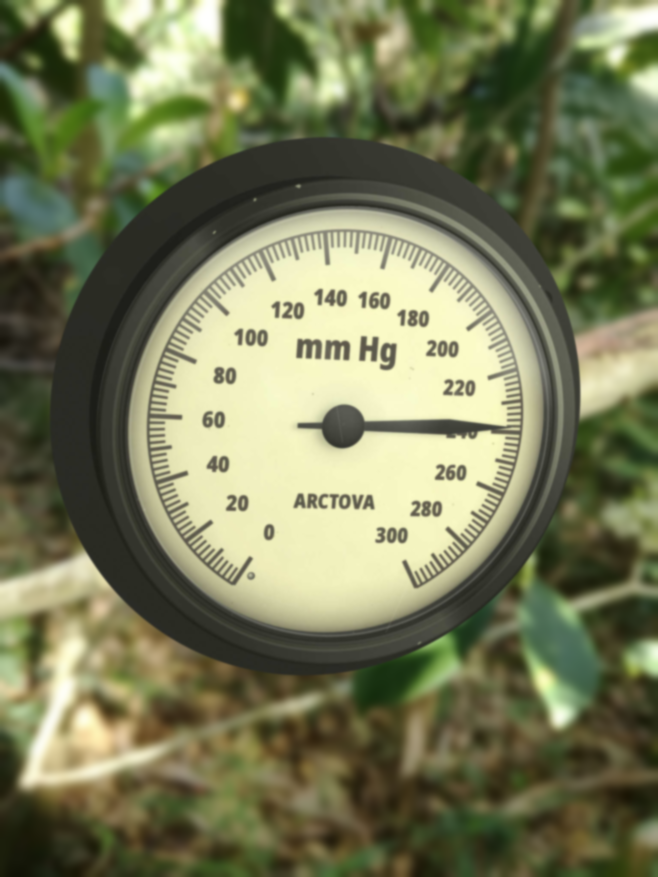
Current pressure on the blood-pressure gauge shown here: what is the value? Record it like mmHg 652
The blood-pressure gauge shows mmHg 238
